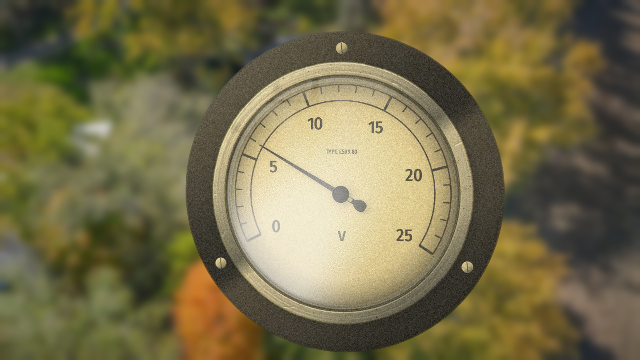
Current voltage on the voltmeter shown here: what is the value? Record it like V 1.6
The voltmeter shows V 6
